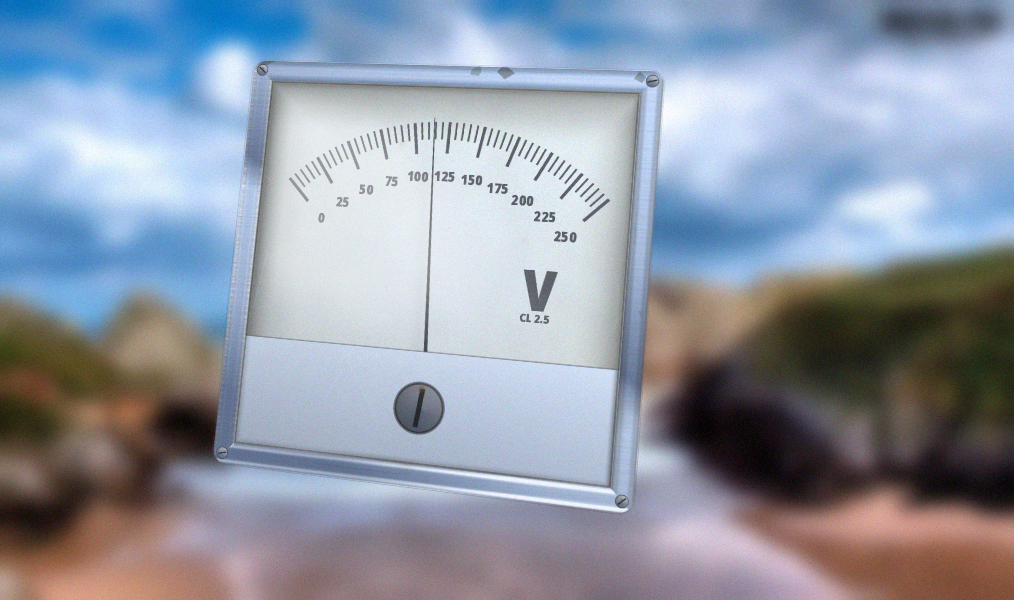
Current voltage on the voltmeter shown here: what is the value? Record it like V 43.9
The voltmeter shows V 115
